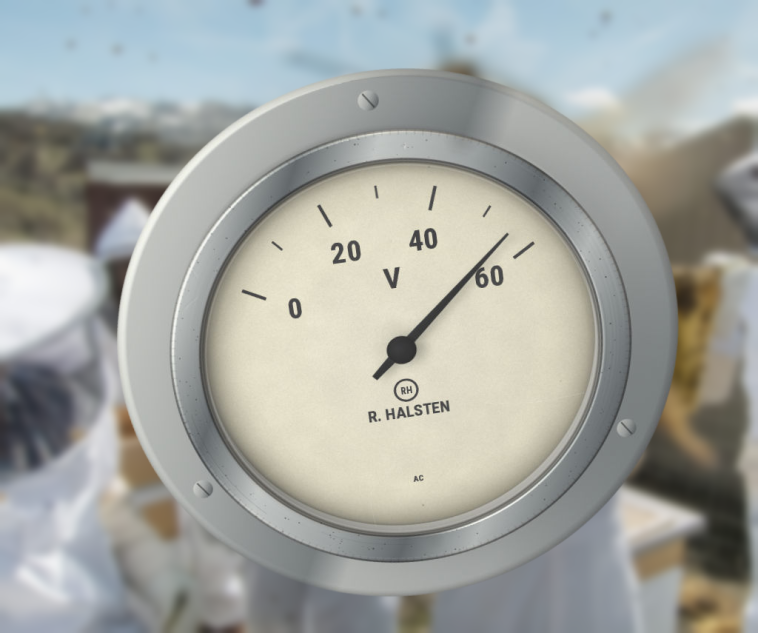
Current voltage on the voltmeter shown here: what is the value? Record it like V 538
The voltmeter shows V 55
